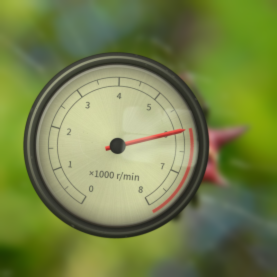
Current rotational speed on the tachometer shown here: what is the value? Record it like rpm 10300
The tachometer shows rpm 6000
